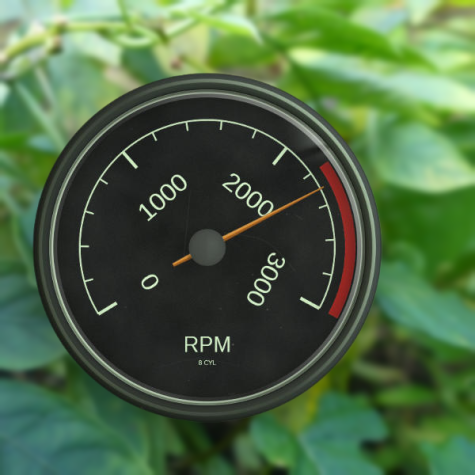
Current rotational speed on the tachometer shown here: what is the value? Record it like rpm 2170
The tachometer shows rpm 2300
